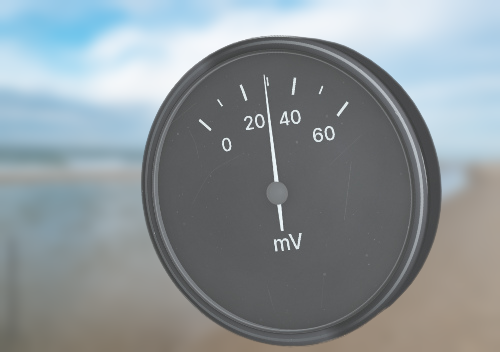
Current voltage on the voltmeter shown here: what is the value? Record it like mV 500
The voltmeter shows mV 30
